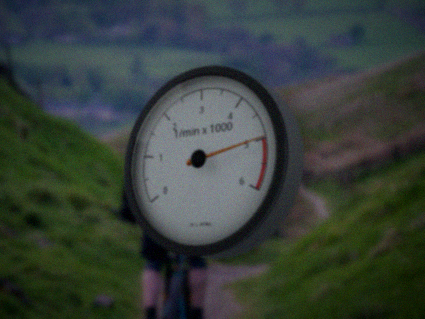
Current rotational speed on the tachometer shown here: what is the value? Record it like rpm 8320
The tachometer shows rpm 5000
